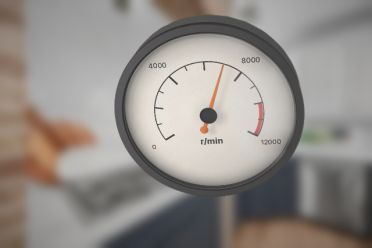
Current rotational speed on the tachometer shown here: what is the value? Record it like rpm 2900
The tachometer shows rpm 7000
